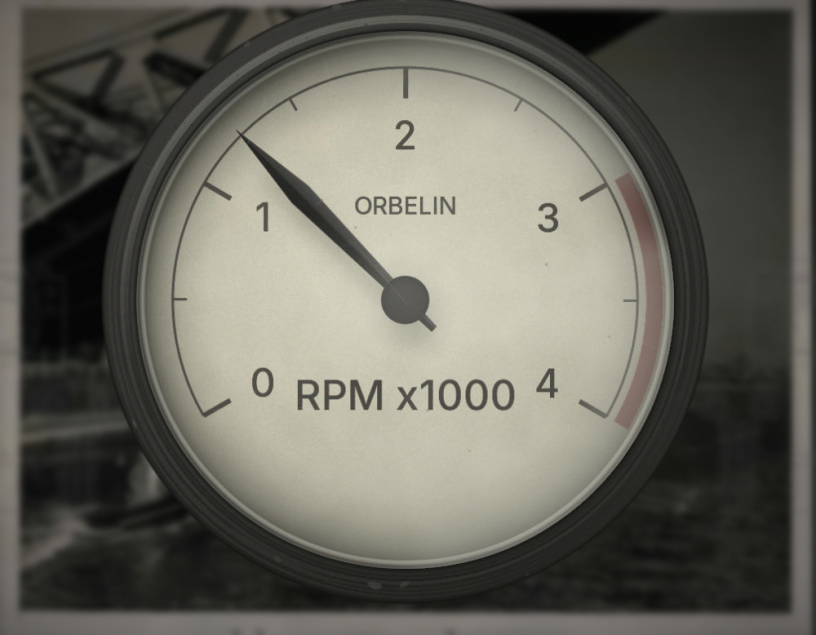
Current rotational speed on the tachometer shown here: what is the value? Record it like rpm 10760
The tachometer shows rpm 1250
